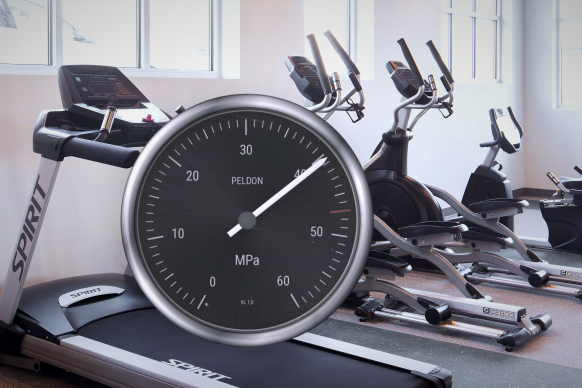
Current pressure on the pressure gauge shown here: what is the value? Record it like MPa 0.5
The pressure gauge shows MPa 40.5
